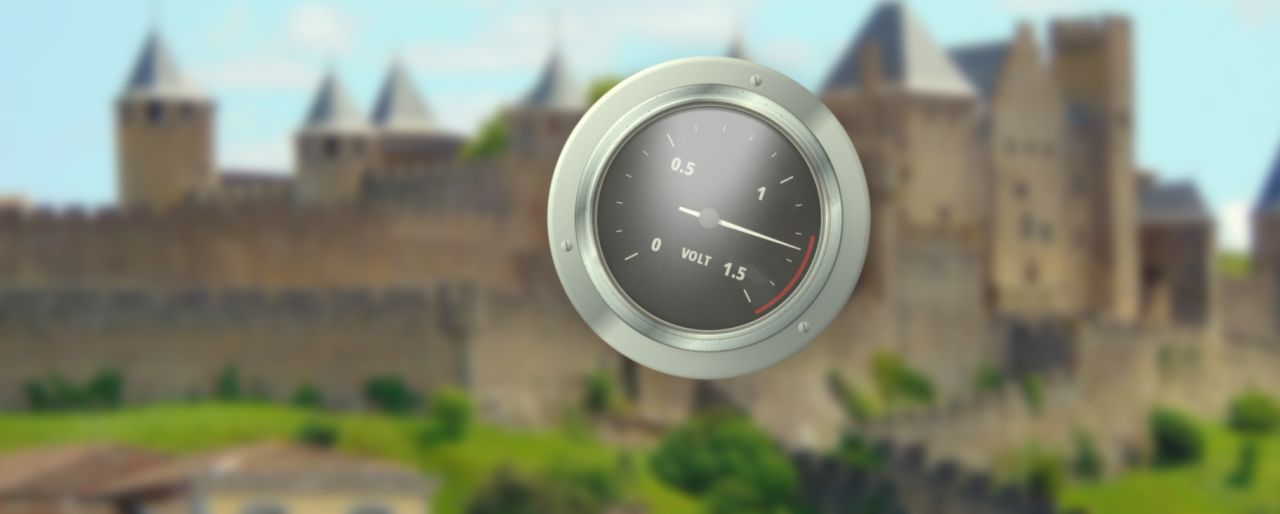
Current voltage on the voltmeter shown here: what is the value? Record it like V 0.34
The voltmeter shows V 1.25
